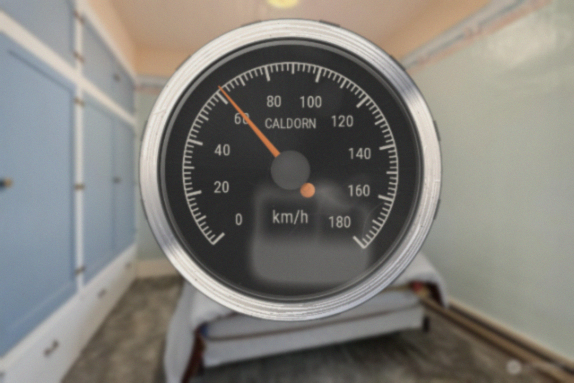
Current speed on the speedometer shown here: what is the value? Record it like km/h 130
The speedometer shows km/h 62
